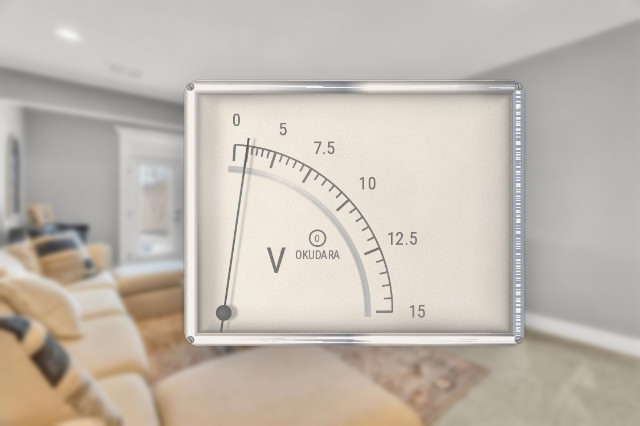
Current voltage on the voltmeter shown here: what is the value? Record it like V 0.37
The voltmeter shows V 2.5
